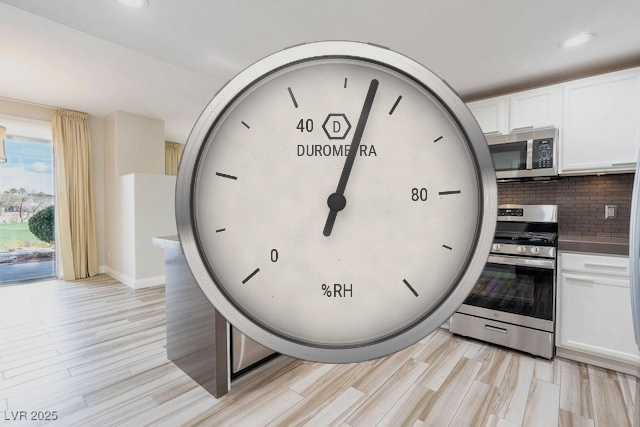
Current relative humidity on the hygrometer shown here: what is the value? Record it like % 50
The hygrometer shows % 55
